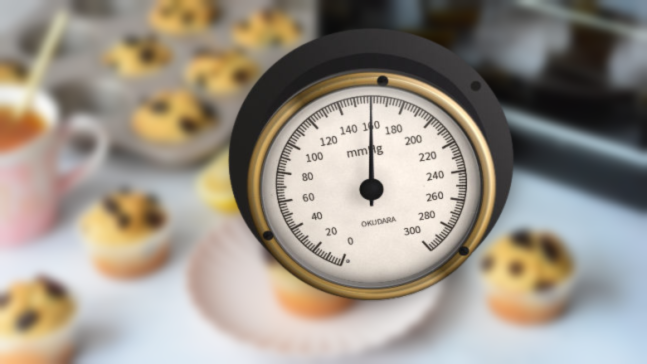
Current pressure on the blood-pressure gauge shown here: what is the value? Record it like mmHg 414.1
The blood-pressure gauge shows mmHg 160
